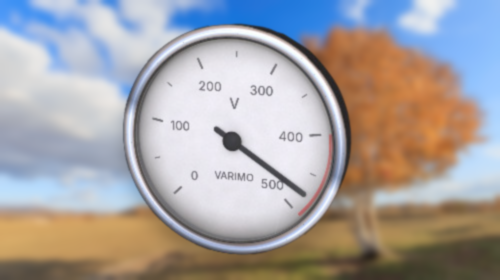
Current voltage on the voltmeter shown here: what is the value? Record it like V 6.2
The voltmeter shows V 475
